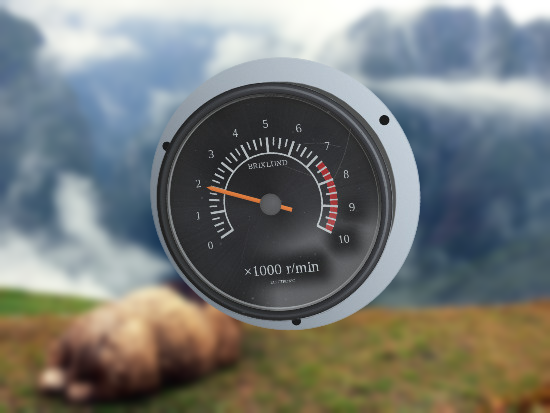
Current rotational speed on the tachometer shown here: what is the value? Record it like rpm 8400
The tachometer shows rpm 2000
